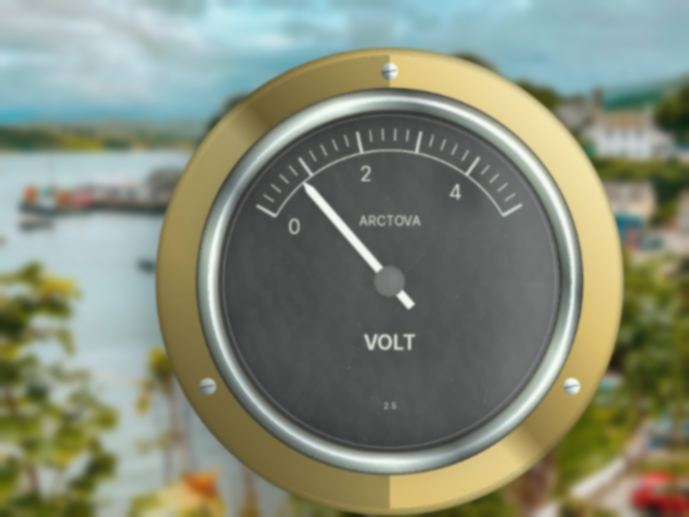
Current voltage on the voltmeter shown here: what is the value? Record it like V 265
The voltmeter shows V 0.8
